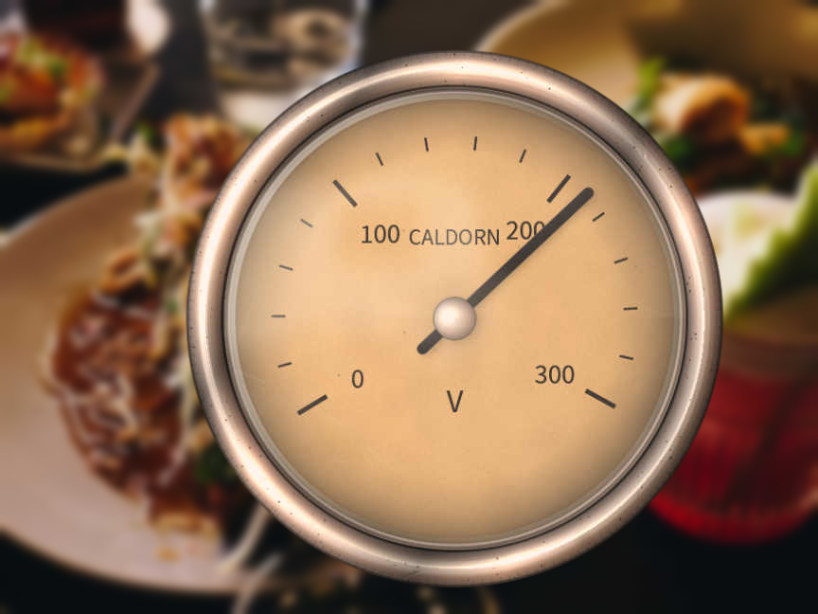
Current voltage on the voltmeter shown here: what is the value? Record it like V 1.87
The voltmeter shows V 210
